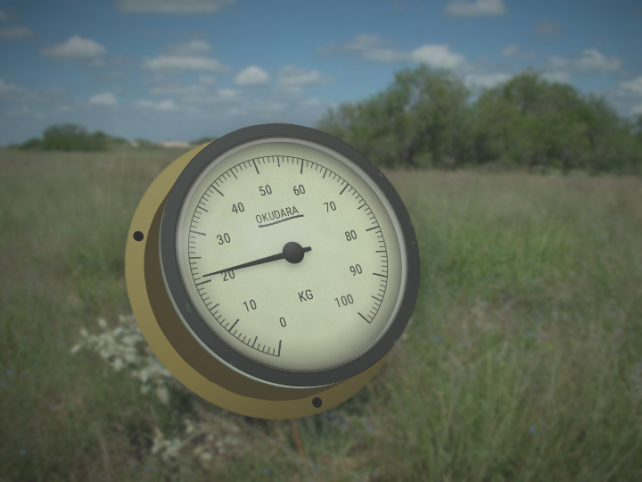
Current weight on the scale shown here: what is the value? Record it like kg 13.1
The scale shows kg 21
